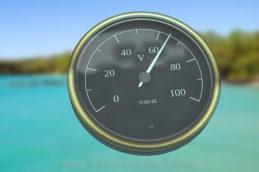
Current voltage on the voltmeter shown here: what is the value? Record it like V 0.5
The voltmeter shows V 65
